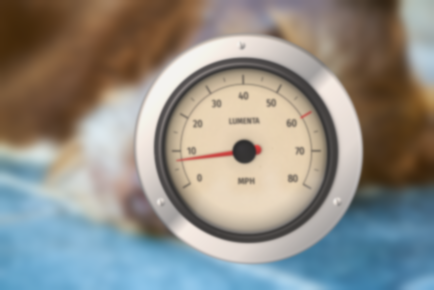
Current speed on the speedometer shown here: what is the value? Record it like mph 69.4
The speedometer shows mph 7.5
